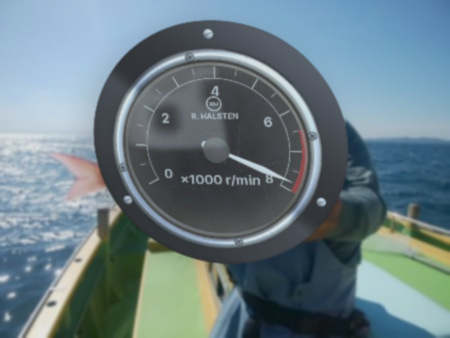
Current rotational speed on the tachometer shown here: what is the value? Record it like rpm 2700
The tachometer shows rpm 7750
